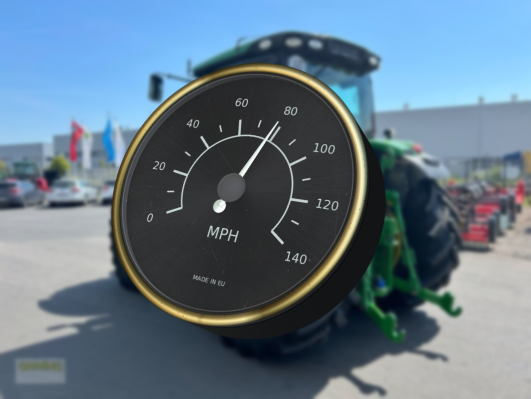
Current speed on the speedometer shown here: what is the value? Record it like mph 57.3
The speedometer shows mph 80
